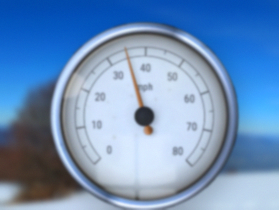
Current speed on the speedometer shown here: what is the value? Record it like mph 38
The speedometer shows mph 35
